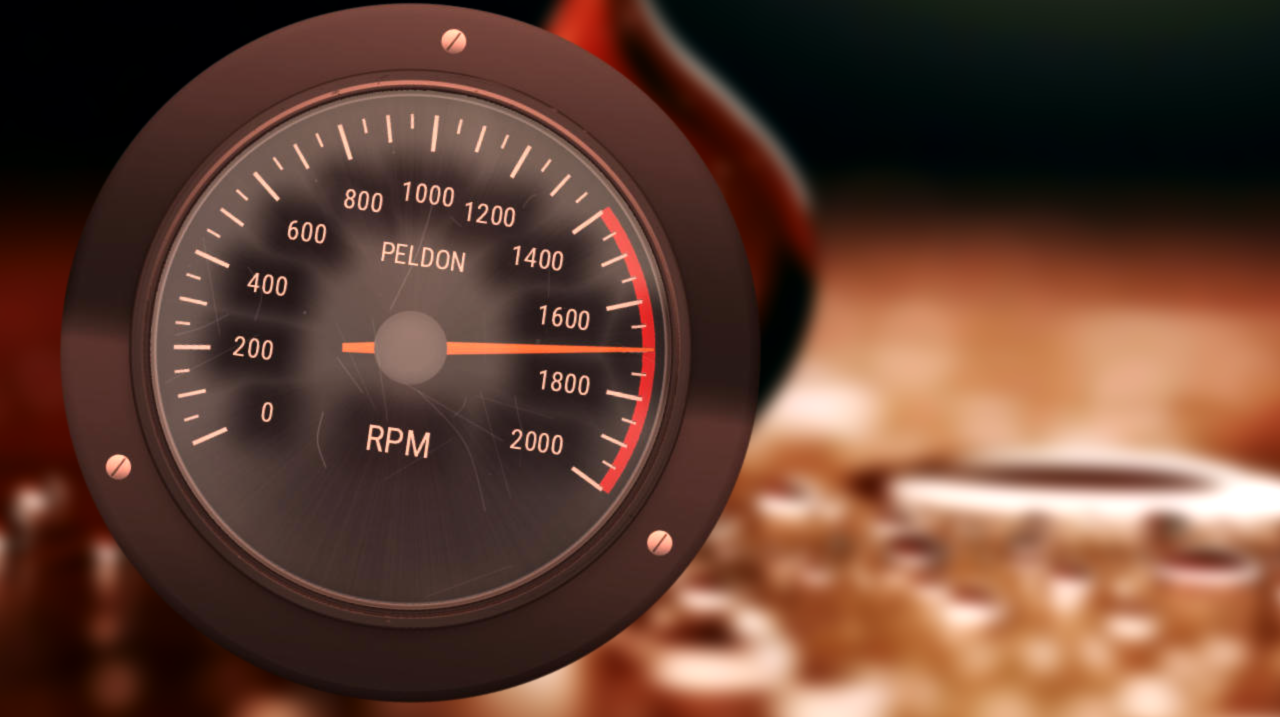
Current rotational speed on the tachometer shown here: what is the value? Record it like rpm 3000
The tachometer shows rpm 1700
